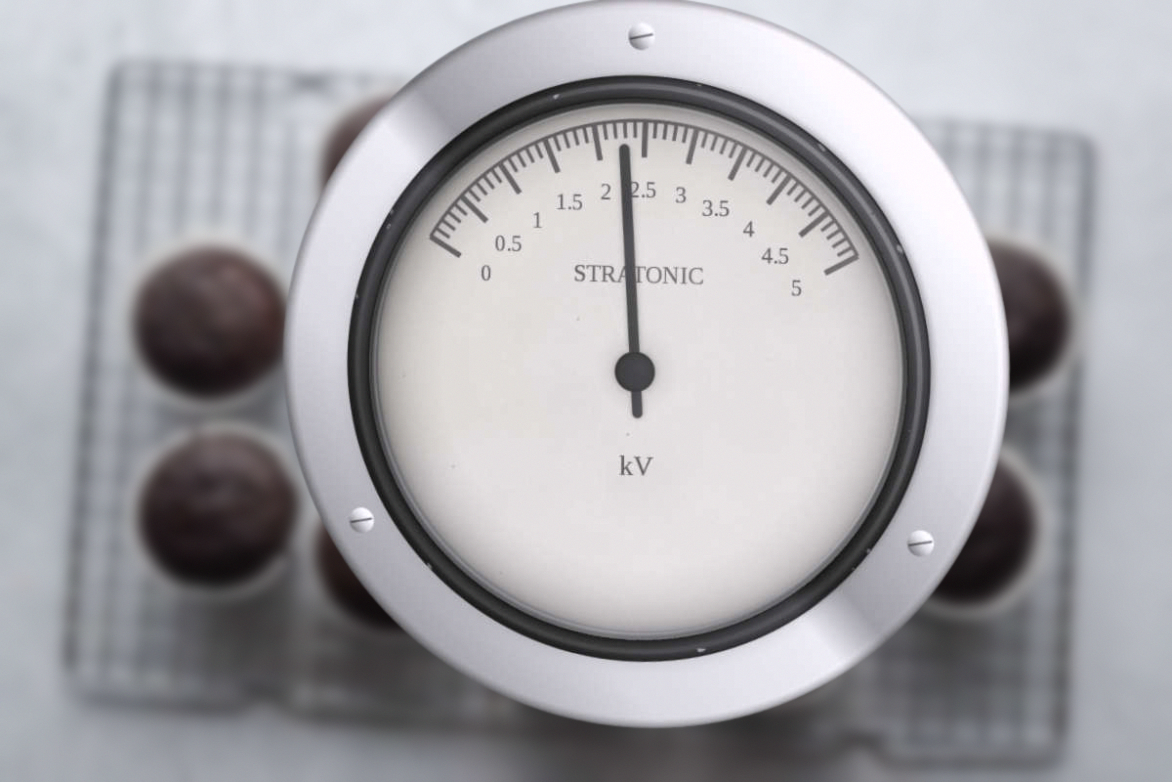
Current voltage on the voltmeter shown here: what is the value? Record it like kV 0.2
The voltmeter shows kV 2.3
